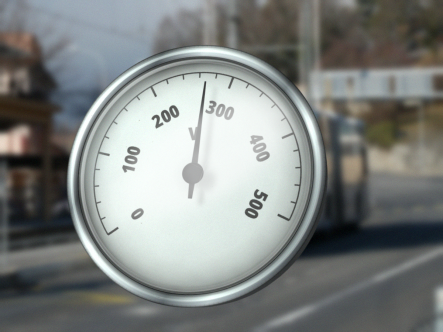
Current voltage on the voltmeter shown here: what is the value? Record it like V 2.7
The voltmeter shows V 270
